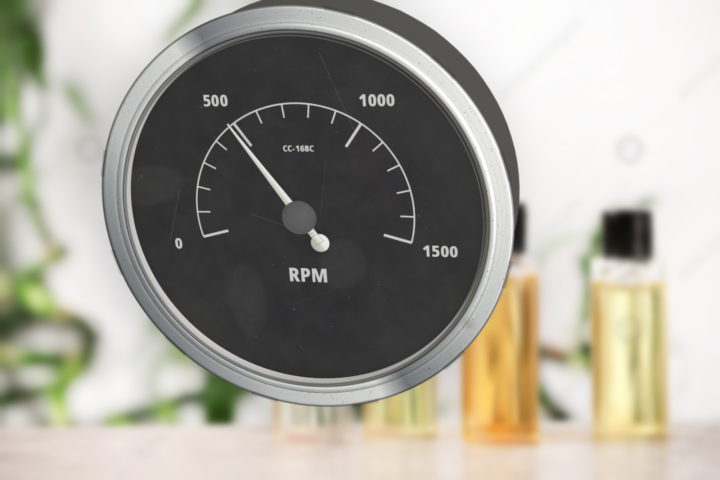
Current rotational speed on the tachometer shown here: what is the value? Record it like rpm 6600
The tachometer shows rpm 500
